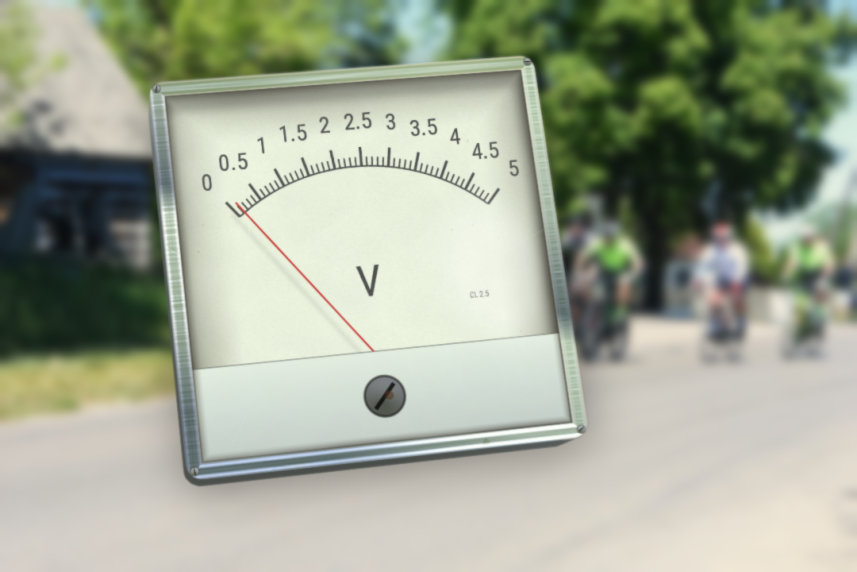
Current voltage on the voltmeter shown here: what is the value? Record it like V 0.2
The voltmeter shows V 0.1
